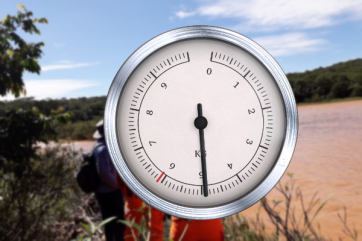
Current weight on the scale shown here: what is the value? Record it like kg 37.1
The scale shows kg 4.9
